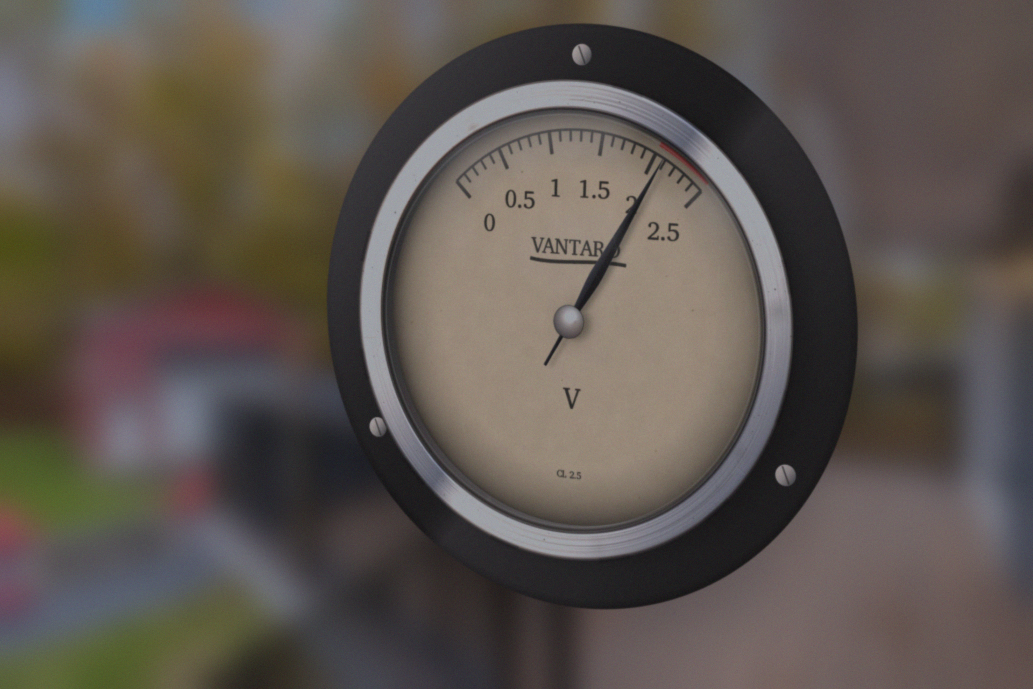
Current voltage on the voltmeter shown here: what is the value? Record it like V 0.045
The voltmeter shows V 2.1
